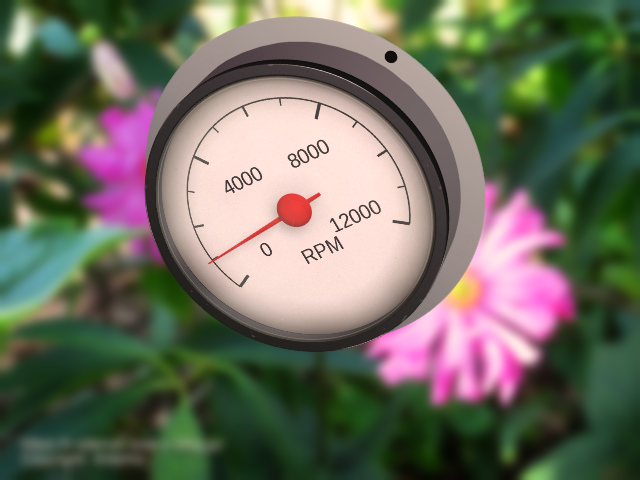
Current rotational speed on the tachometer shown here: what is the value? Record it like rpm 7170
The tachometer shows rpm 1000
